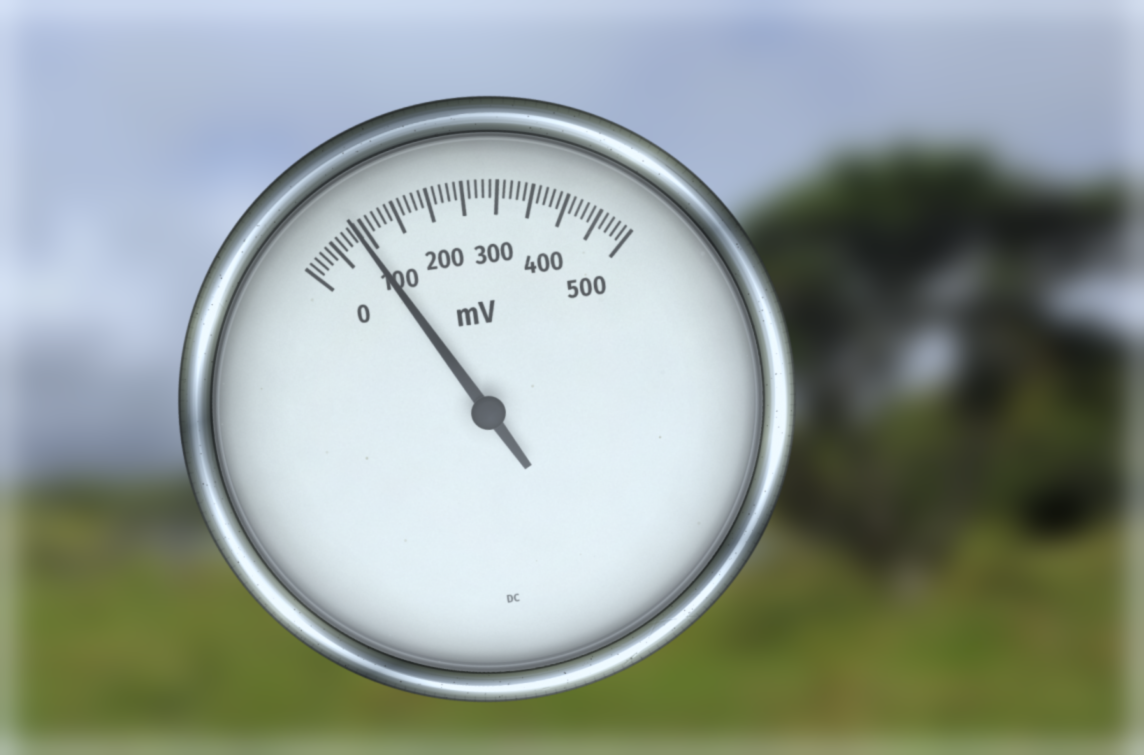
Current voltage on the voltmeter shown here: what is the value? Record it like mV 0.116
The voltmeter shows mV 90
